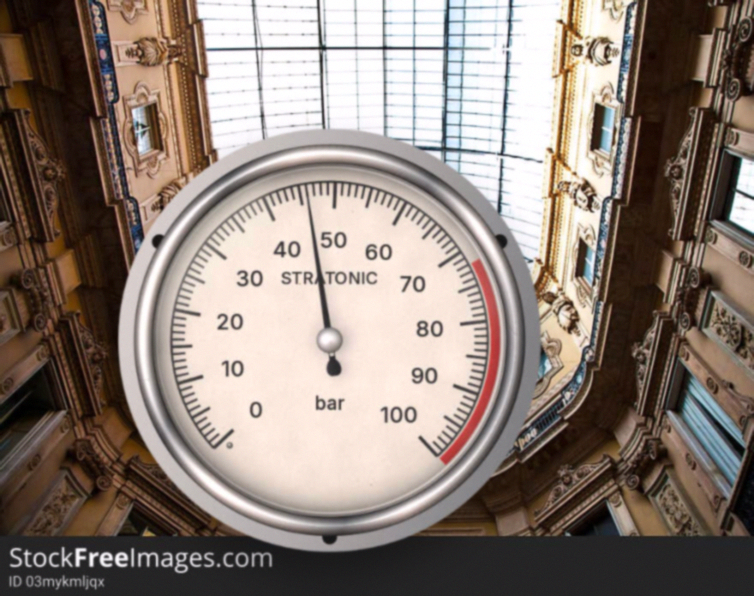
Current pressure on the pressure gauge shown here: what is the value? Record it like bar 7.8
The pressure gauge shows bar 46
